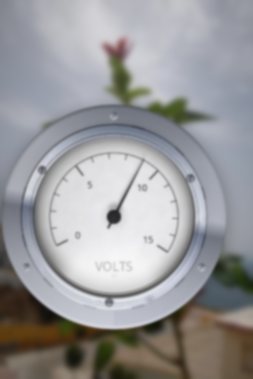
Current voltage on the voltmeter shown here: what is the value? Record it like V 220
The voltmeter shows V 9
